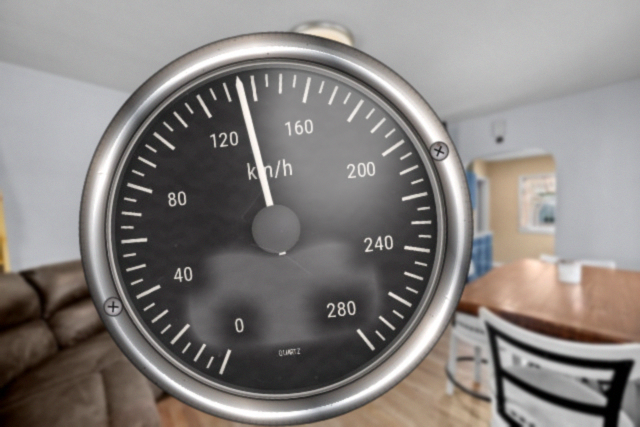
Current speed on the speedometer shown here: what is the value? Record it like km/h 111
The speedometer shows km/h 135
